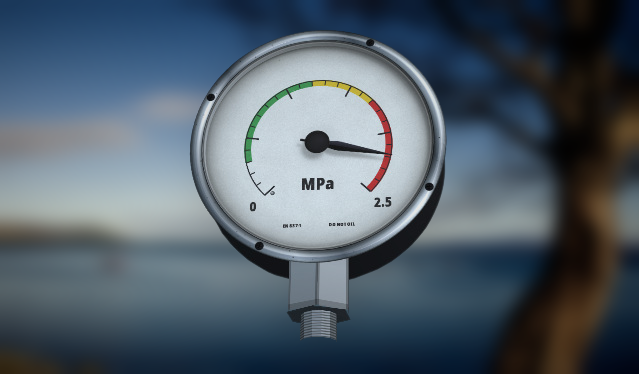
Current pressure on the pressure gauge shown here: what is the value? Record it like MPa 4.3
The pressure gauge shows MPa 2.2
